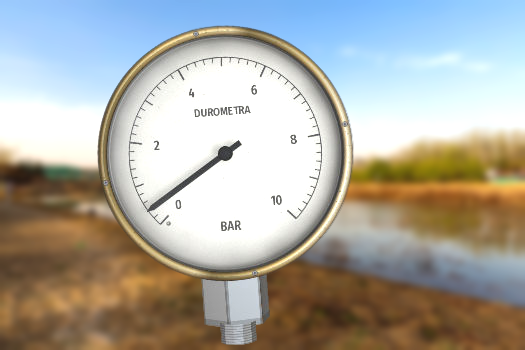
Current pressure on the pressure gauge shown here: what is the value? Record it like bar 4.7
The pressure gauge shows bar 0.4
